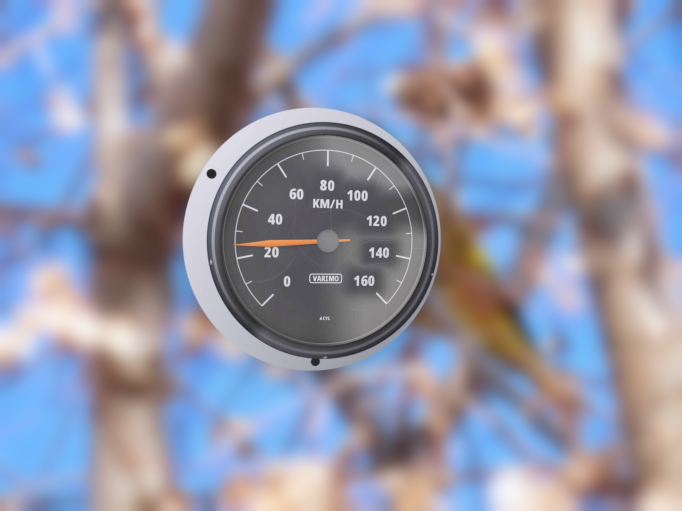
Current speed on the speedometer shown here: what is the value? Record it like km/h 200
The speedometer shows km/h 25
